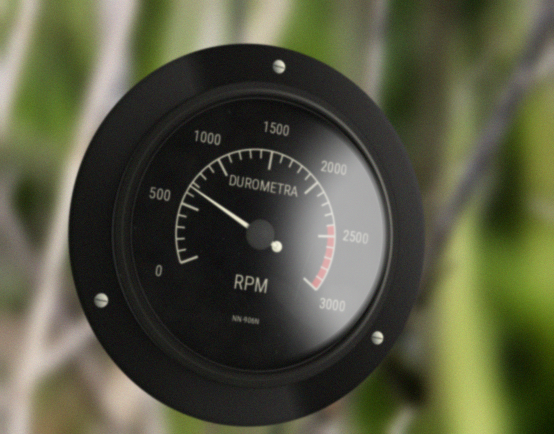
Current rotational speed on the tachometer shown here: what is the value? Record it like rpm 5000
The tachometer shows rpm 650
